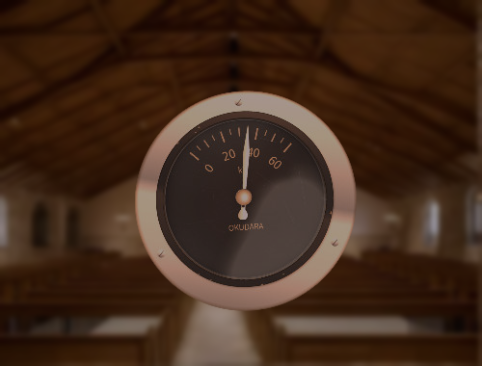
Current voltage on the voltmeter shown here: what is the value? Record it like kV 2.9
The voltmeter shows kV 35
